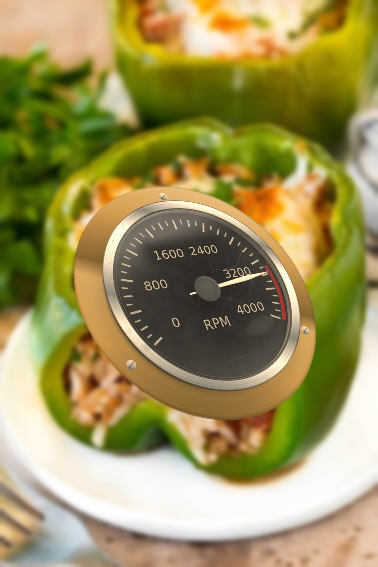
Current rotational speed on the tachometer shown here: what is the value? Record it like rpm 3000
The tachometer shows rpm 3400
